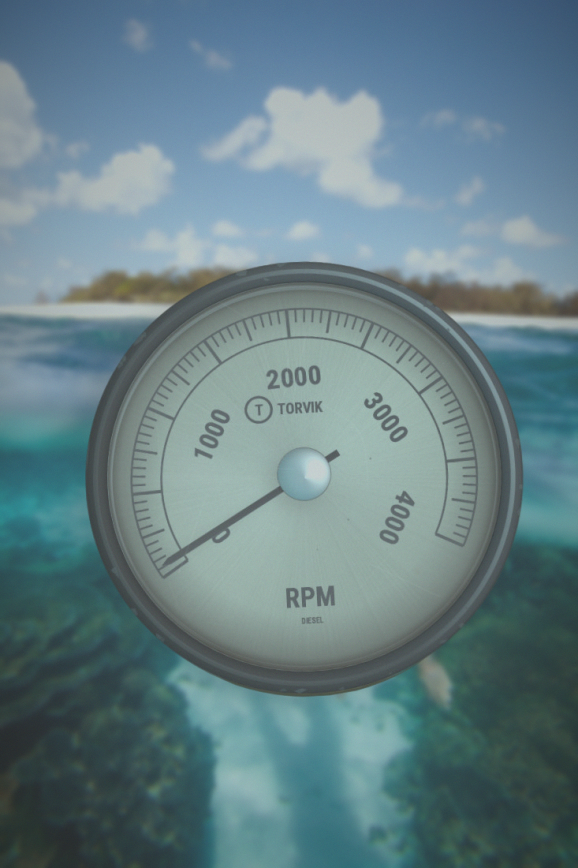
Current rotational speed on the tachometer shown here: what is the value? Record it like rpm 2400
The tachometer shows rpm 50
